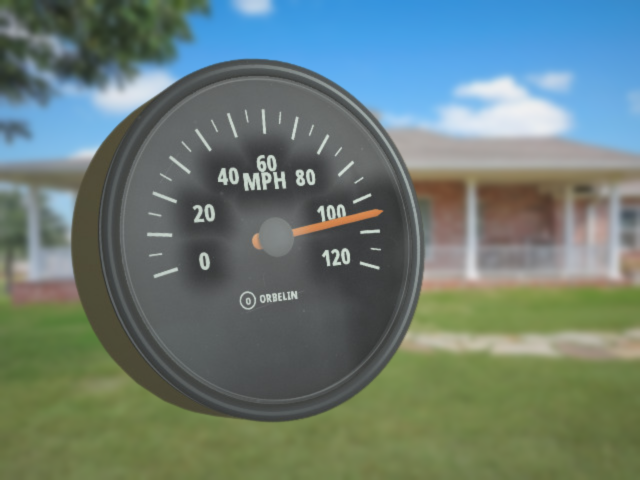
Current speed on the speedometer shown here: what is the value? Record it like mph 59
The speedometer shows mph 105
